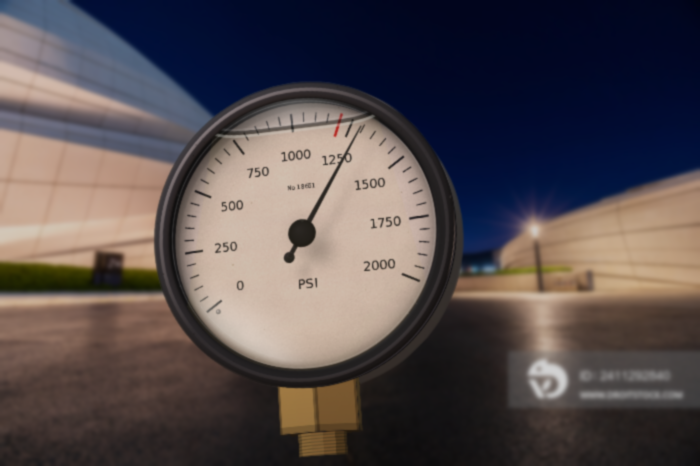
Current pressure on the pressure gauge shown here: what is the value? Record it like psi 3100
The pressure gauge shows psi 1300
